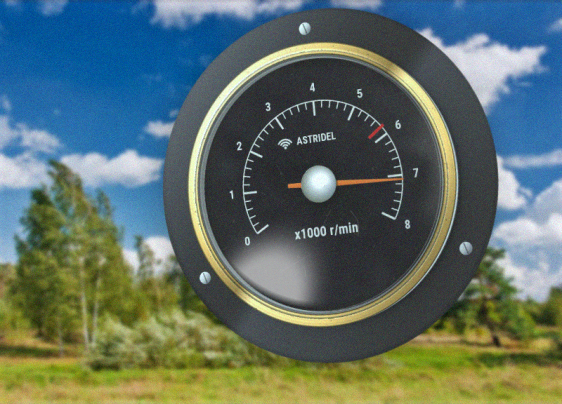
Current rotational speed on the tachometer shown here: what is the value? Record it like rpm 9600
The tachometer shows rpm 7100
